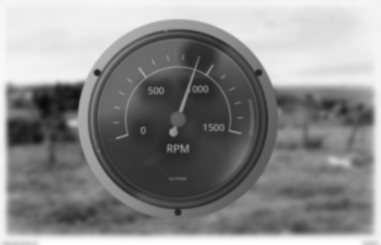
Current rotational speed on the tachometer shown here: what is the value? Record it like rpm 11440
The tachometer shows rpm 900
